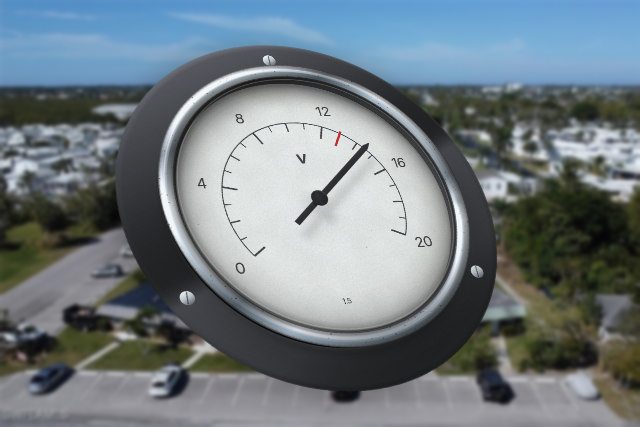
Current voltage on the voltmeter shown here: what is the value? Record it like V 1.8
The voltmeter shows V 14.5
